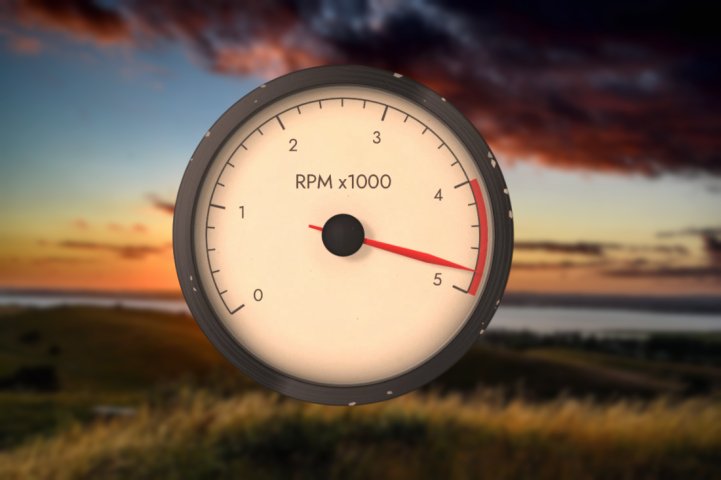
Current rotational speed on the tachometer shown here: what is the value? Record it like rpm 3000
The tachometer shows rpm 4800
